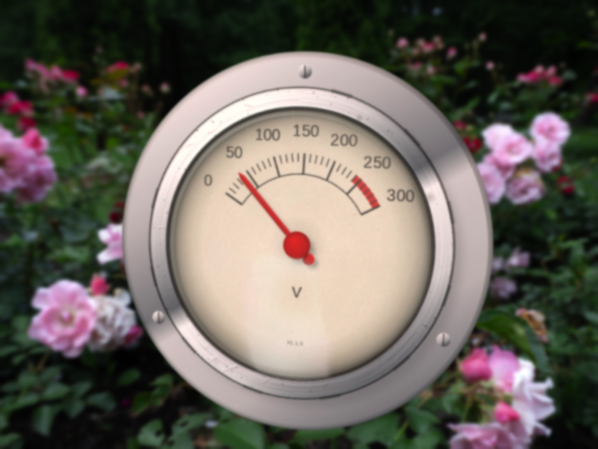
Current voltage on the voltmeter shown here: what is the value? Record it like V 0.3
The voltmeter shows V 40
